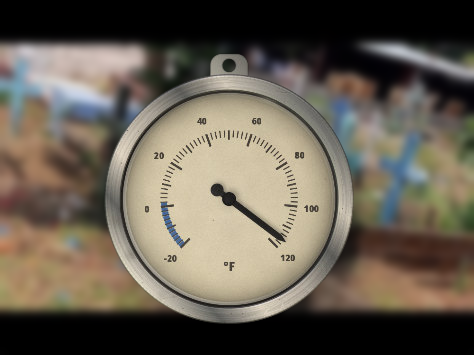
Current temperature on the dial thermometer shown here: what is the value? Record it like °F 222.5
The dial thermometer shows °F 116
